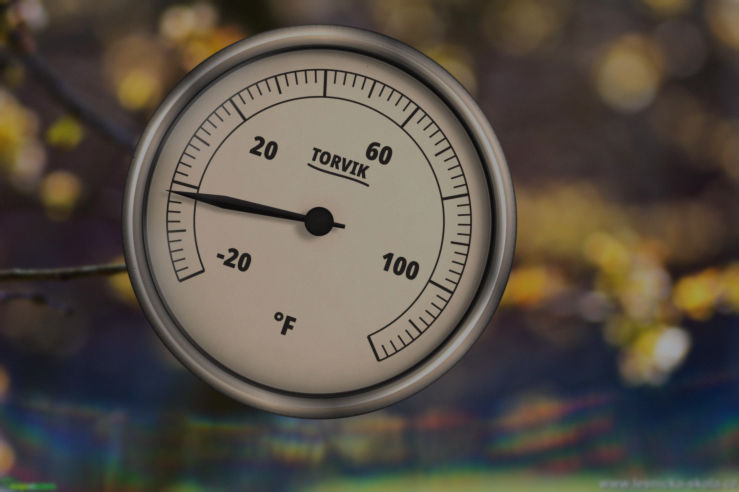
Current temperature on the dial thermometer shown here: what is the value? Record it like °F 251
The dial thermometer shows °F -2
